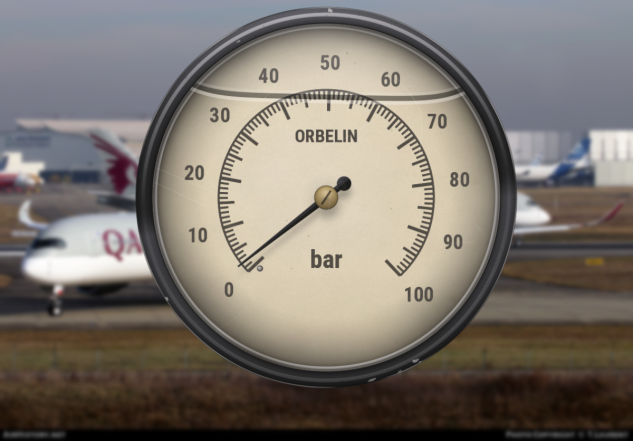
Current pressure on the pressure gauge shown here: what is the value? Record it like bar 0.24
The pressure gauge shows bar 2
